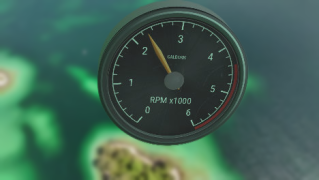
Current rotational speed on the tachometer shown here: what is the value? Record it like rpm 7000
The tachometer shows rpm 2300
